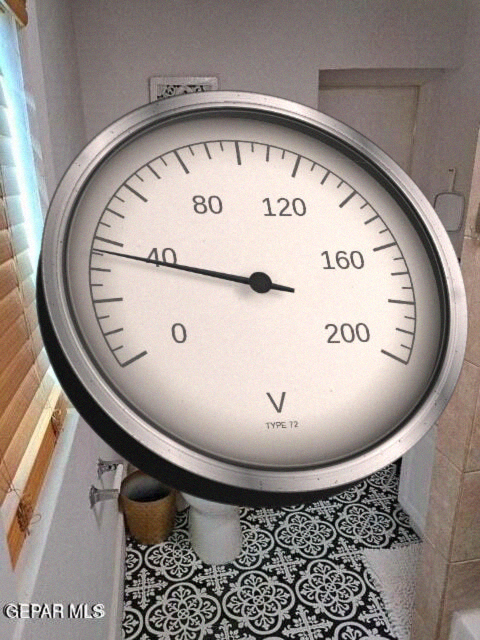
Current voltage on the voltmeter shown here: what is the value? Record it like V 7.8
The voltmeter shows V 35
